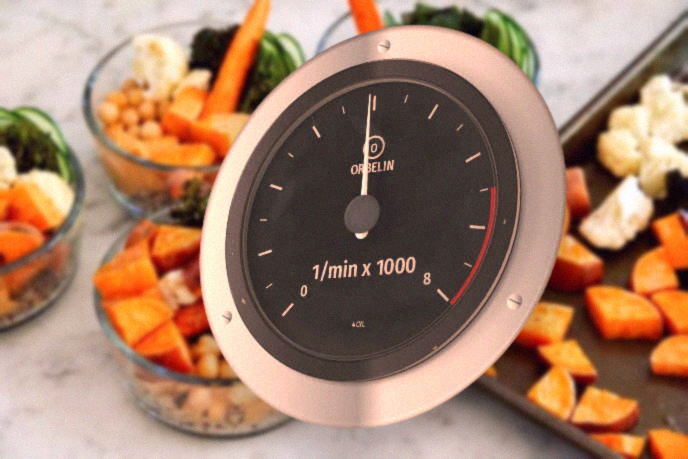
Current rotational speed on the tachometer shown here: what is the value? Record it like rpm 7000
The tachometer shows rpm 4000
